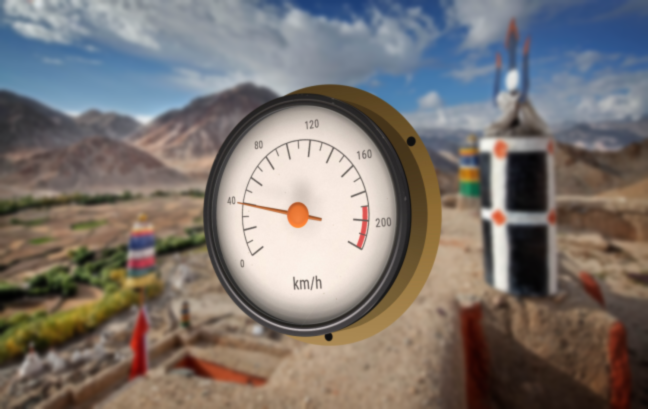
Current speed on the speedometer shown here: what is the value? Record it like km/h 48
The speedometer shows km/h 40
